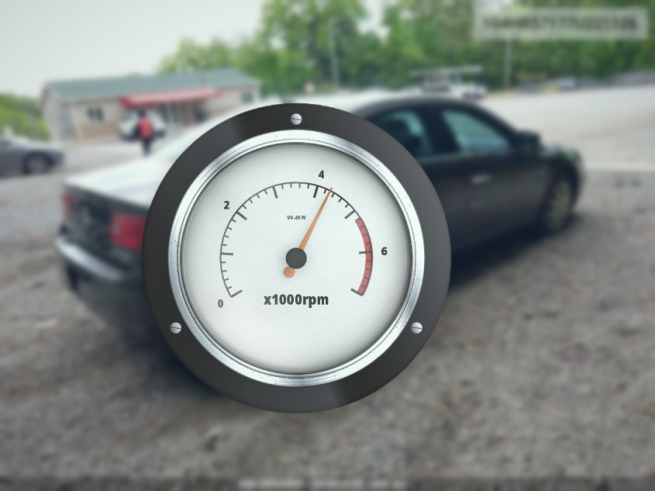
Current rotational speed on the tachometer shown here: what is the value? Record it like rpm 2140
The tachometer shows rpm 4300
